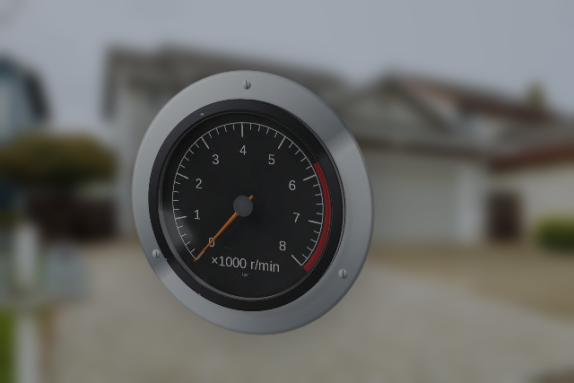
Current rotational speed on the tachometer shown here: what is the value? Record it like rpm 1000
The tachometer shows rpm 0
